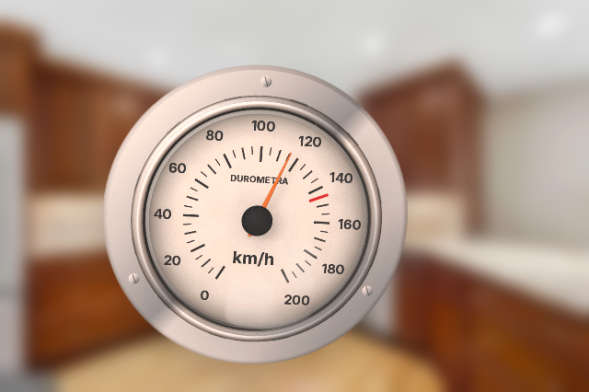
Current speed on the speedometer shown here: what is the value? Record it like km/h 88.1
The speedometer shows km/h 115
